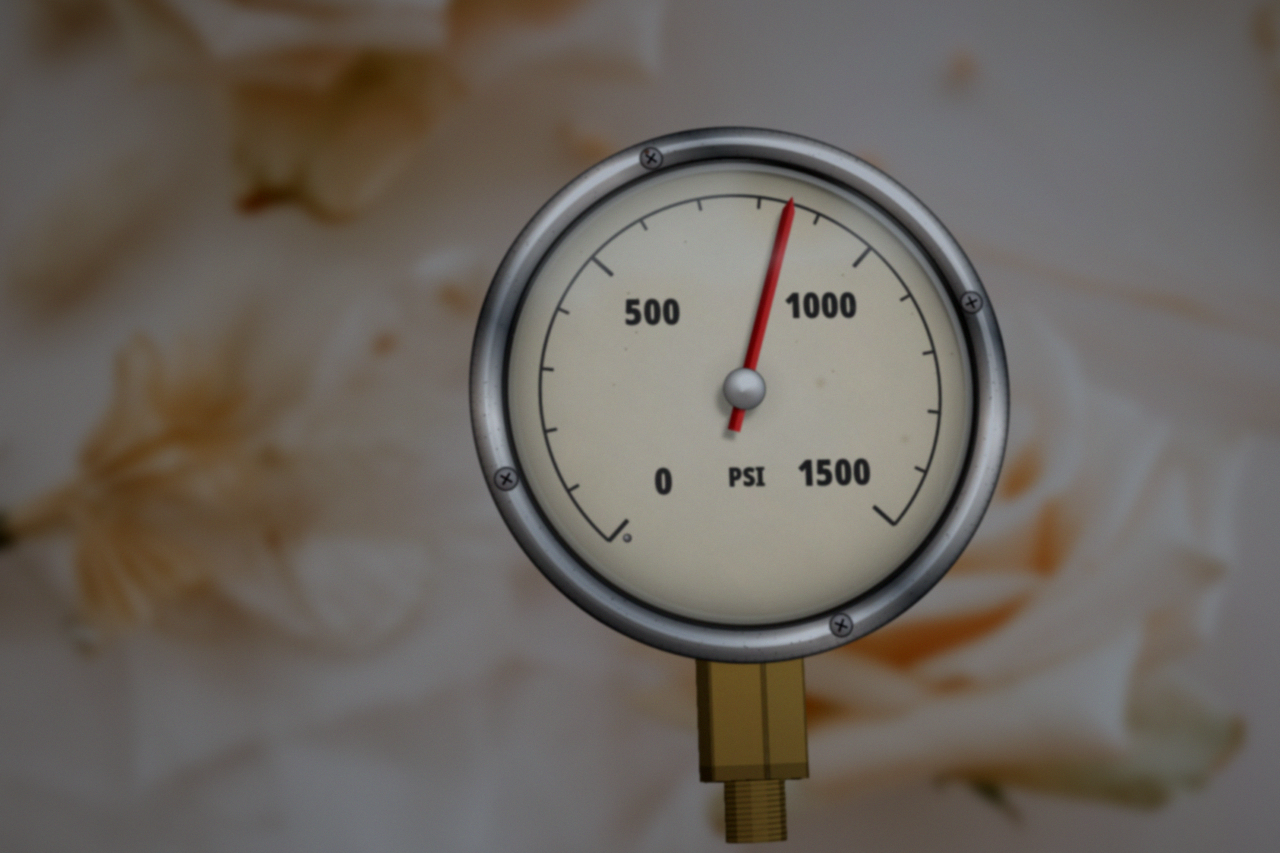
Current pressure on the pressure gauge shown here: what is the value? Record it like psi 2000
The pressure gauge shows psi 850
